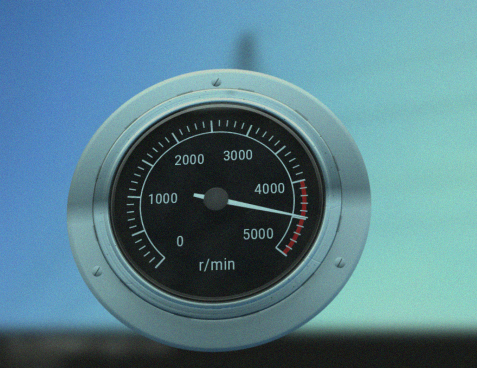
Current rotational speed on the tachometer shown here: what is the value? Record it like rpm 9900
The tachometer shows rpm 4500
